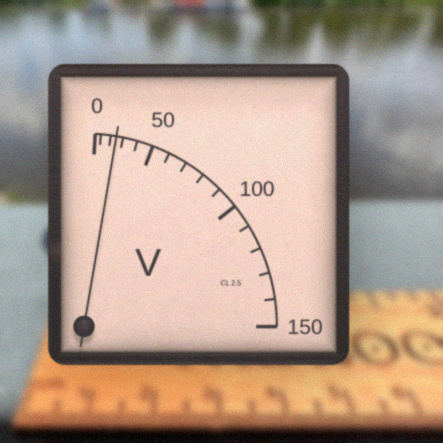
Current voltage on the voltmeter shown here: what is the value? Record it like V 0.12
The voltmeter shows V 25
